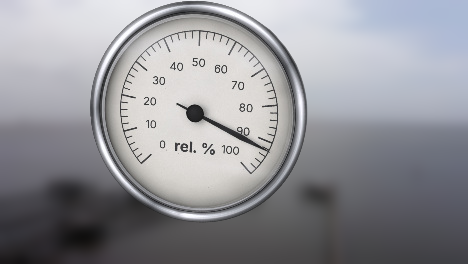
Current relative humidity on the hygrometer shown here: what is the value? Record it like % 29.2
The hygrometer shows % 92
